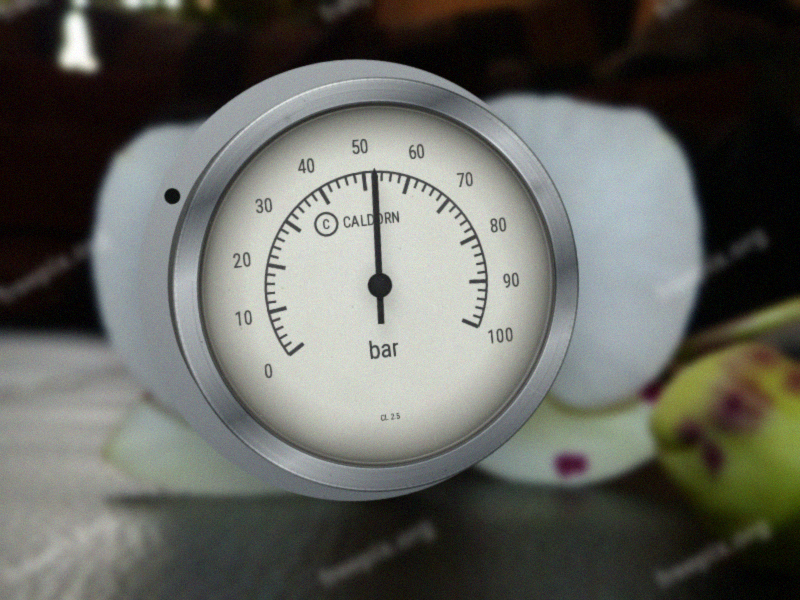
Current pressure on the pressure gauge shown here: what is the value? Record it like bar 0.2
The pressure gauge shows bar 52
